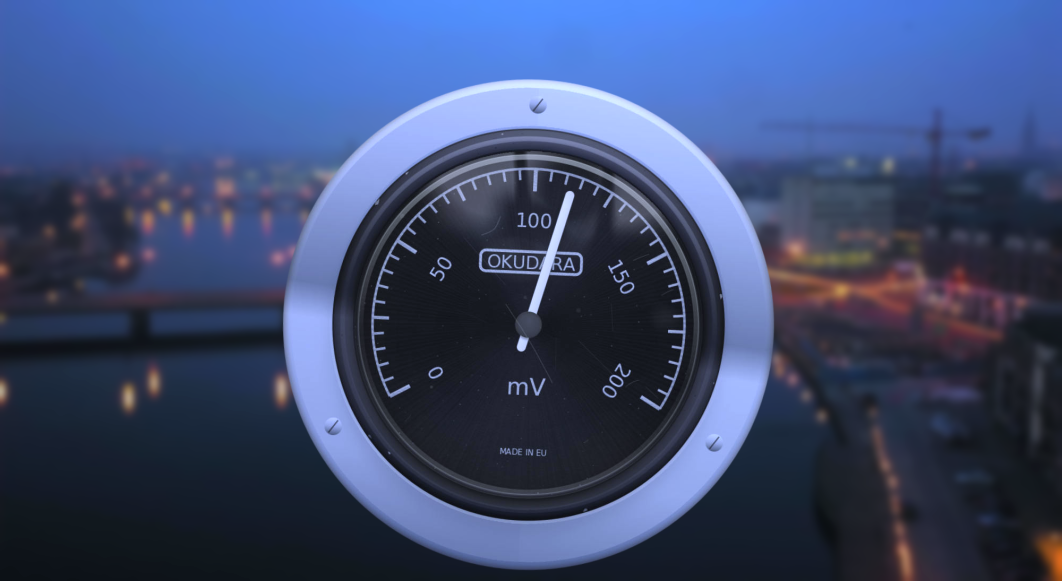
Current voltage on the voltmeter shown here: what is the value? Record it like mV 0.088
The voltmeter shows mV 112.5
